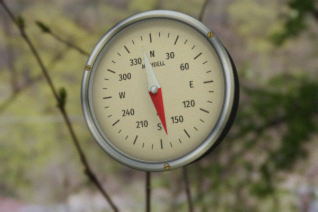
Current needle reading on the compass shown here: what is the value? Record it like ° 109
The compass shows ° 170
